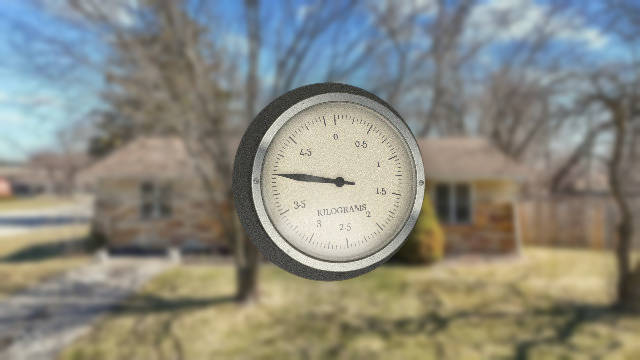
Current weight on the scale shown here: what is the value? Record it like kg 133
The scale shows kg 4
